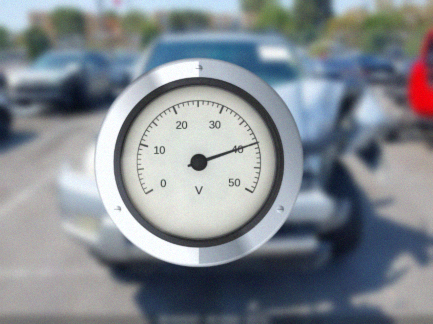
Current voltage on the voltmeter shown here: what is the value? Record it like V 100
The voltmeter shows V 40
